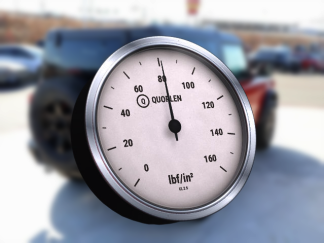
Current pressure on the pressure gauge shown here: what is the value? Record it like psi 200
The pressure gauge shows psi 80
